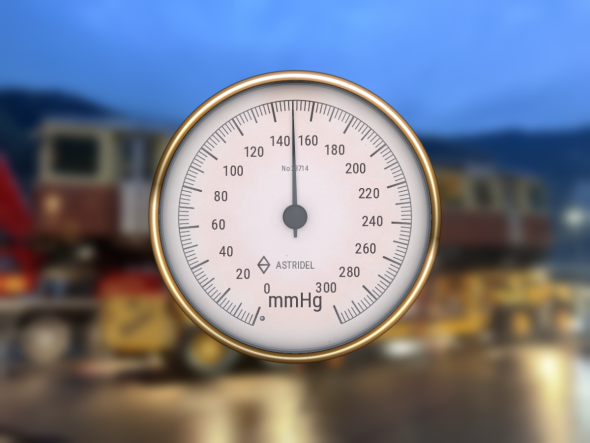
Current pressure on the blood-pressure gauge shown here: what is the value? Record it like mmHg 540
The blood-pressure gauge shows mmHg 150
